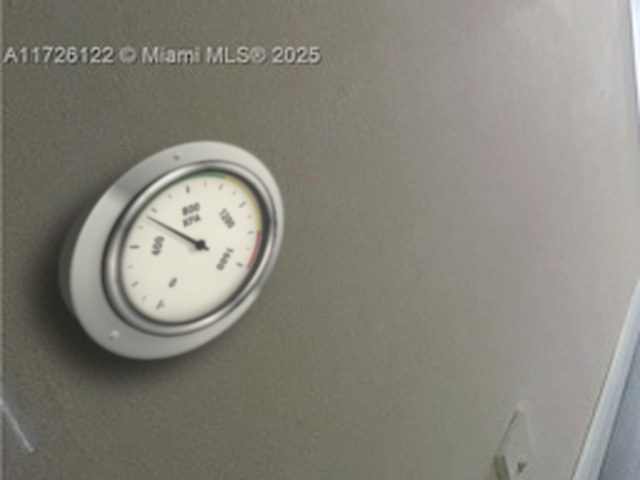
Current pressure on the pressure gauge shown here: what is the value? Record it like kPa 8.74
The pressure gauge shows kPa 550
